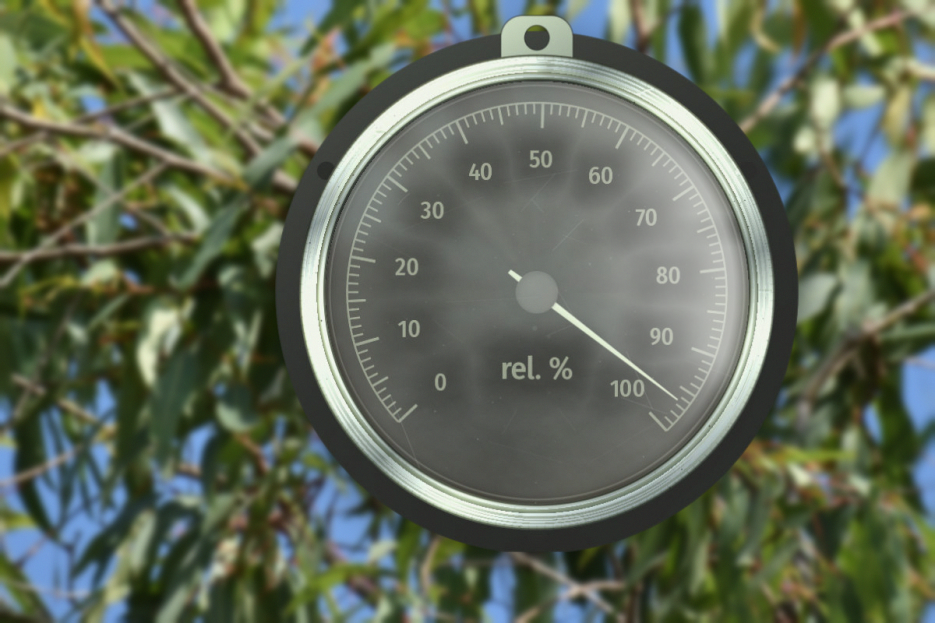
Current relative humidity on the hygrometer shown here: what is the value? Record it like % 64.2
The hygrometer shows % 96.5
